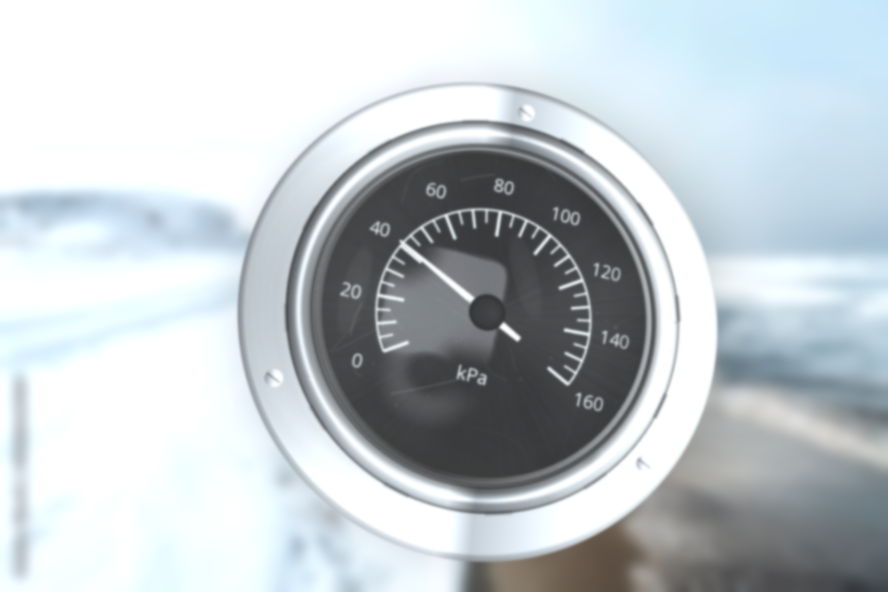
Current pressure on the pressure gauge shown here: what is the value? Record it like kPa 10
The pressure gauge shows kPa 40
